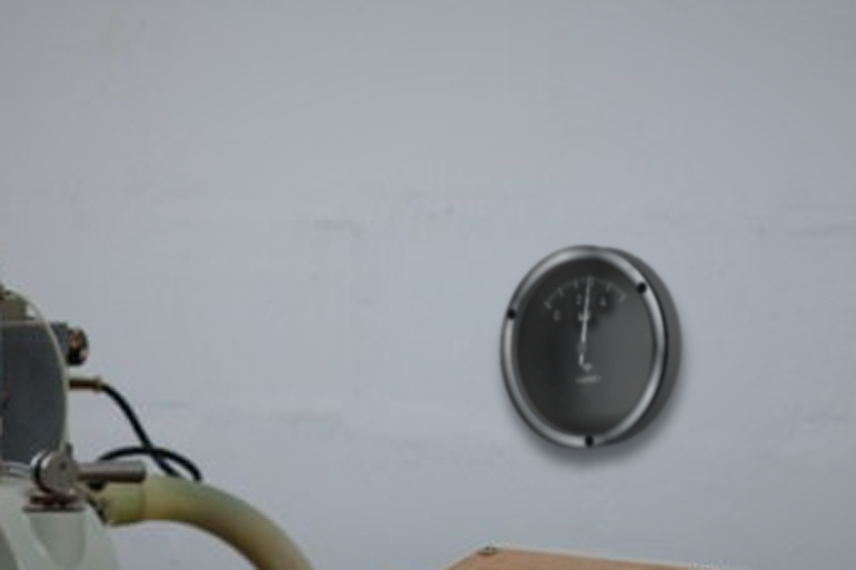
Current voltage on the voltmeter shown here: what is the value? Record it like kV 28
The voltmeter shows kV 3
